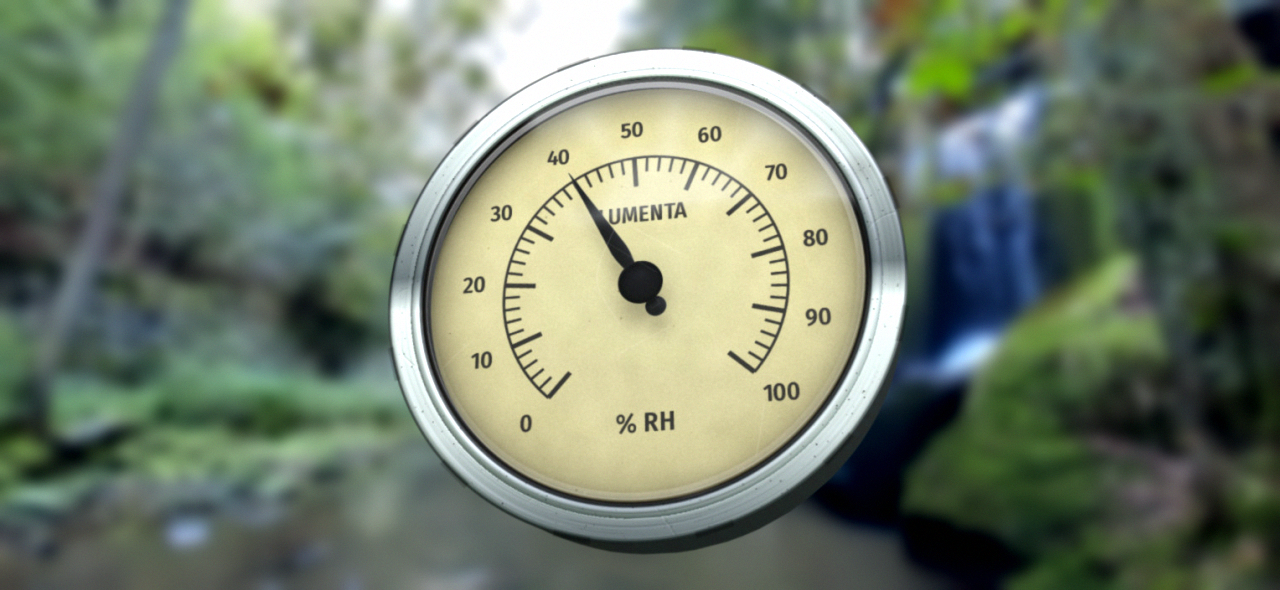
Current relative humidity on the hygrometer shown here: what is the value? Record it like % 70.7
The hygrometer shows % 40
